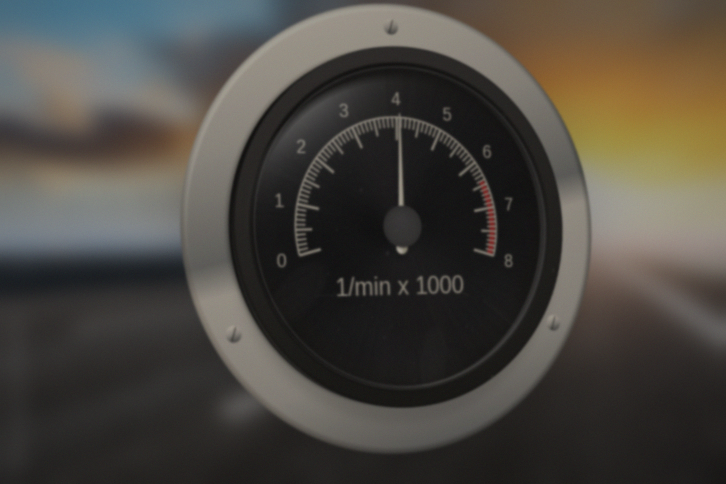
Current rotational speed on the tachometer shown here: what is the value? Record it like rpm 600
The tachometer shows rpm 4000
